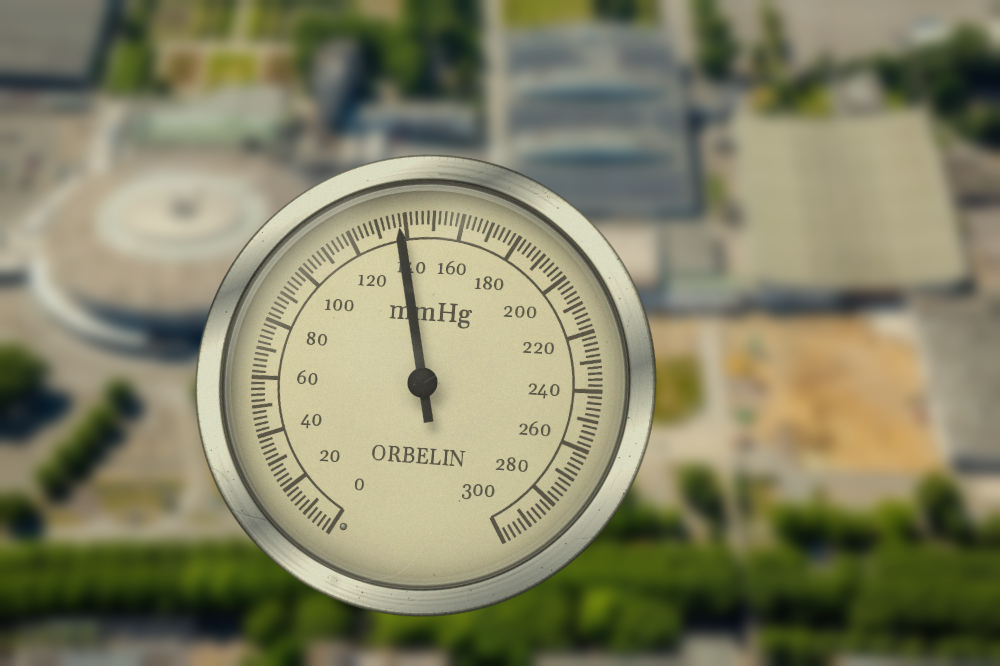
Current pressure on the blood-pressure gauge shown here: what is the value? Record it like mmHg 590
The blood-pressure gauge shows mmHg 138
